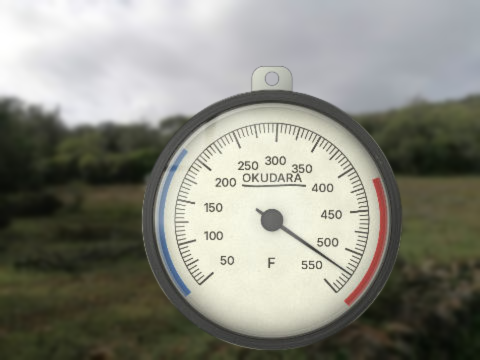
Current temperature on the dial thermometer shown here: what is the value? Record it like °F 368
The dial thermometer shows °F 525
